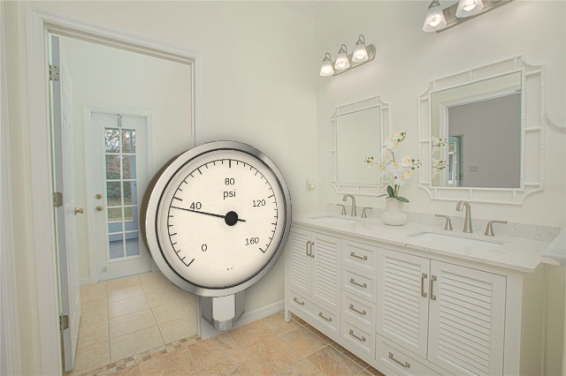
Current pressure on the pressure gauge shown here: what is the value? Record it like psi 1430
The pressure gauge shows psi 35
